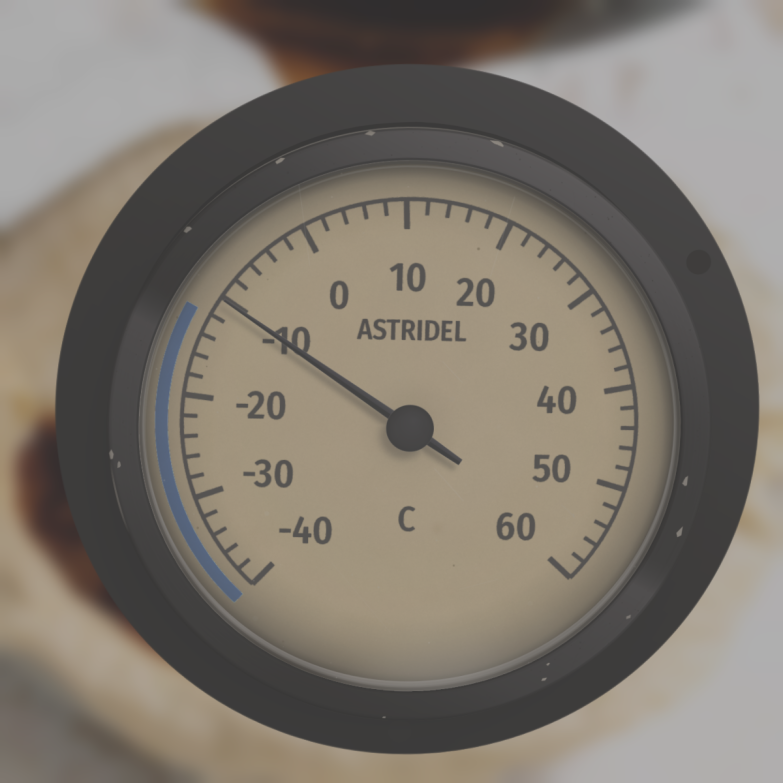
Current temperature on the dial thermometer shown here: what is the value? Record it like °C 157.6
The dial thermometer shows °C -10
